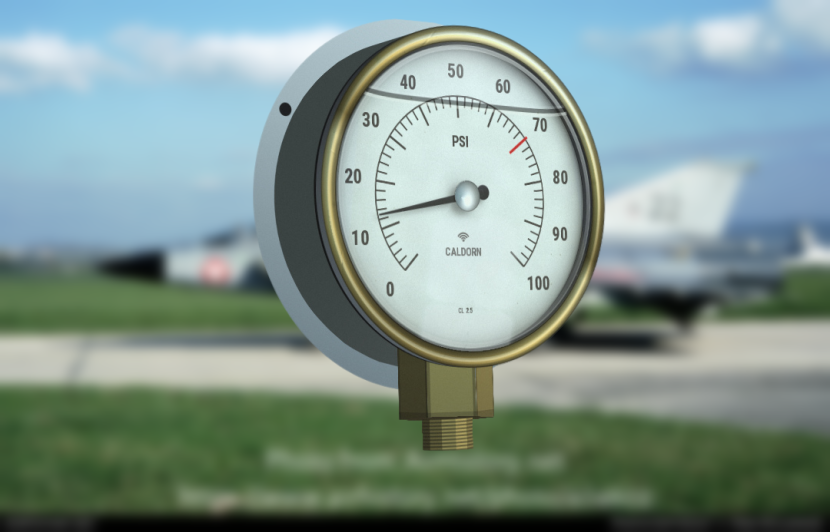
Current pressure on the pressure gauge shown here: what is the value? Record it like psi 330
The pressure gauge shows psi 13
